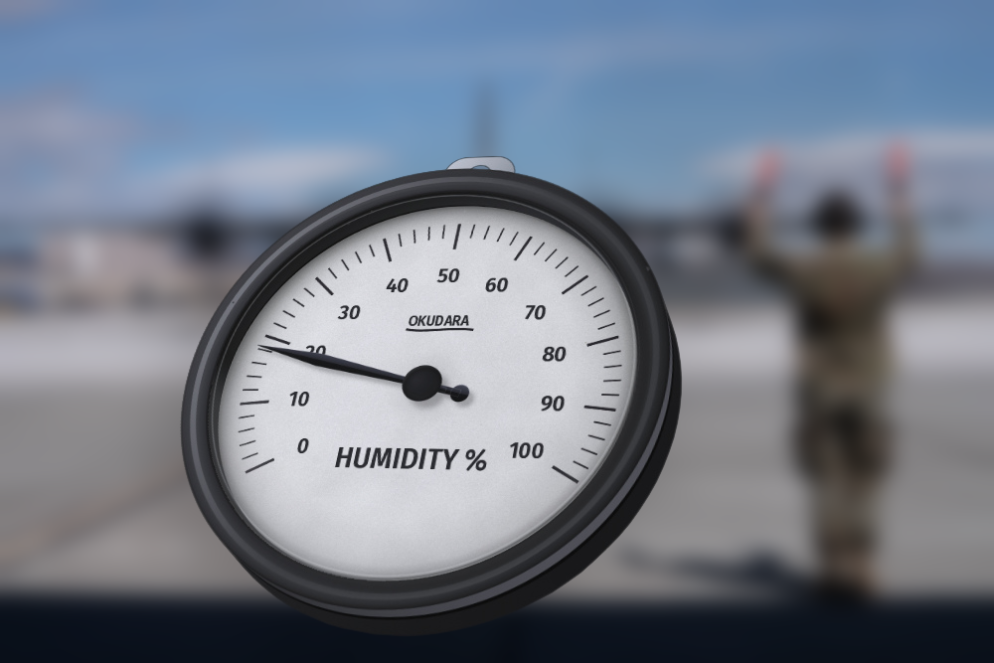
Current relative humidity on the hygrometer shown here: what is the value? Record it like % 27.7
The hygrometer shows % 18
